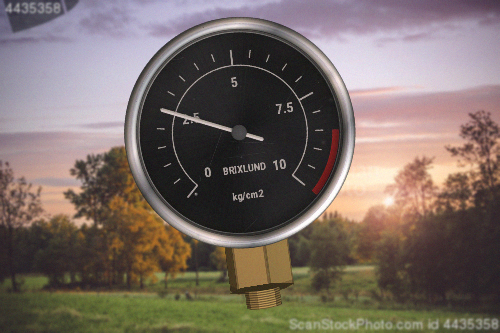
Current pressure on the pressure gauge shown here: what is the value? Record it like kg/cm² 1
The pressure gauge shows kg/cm² 2.5
